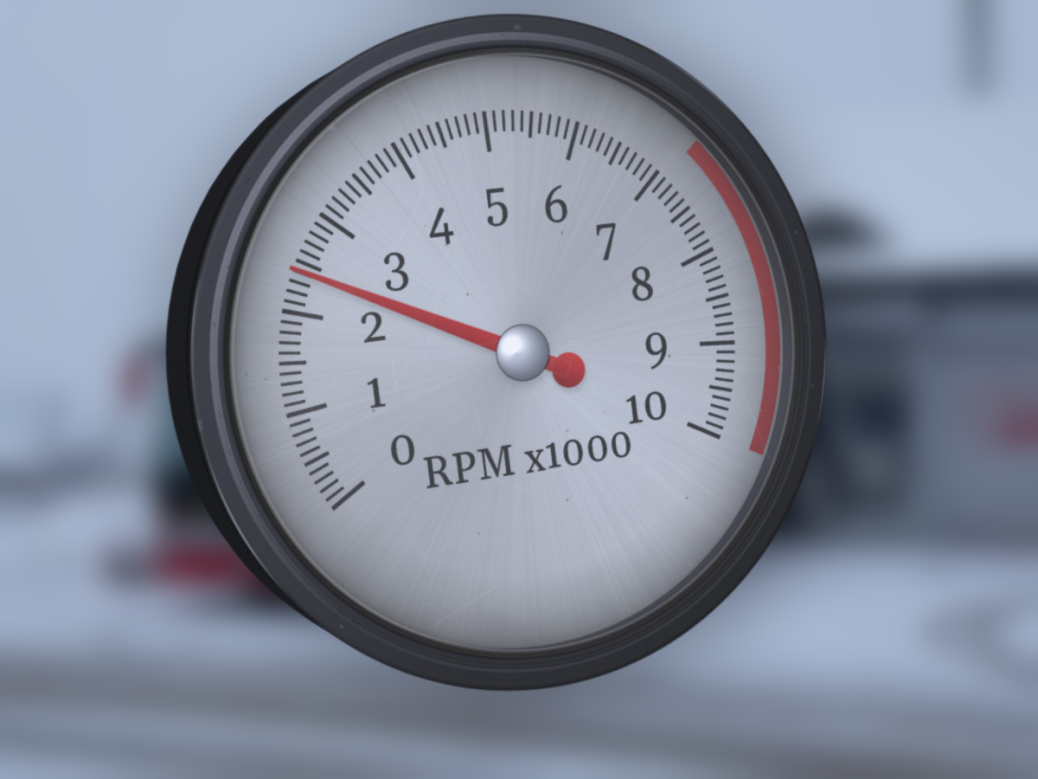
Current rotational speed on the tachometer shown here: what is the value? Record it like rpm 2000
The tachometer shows rpm 2400
